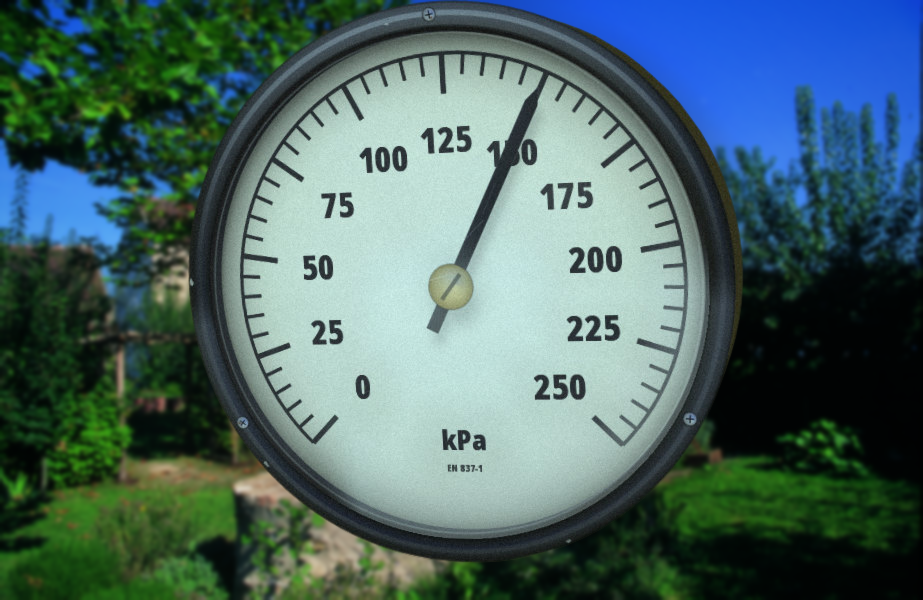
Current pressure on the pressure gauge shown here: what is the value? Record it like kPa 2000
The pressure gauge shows kPa 150
